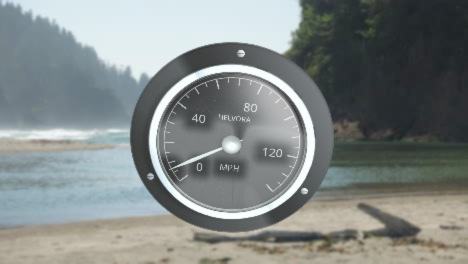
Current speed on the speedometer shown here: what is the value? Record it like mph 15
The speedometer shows mph 7.5
